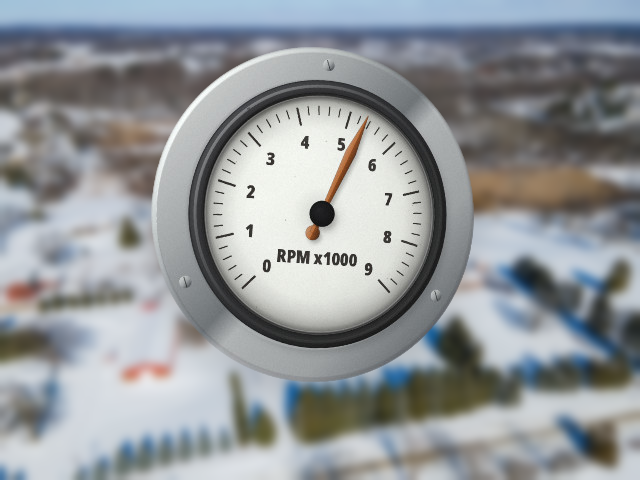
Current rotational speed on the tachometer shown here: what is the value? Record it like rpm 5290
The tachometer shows rpm 5300
